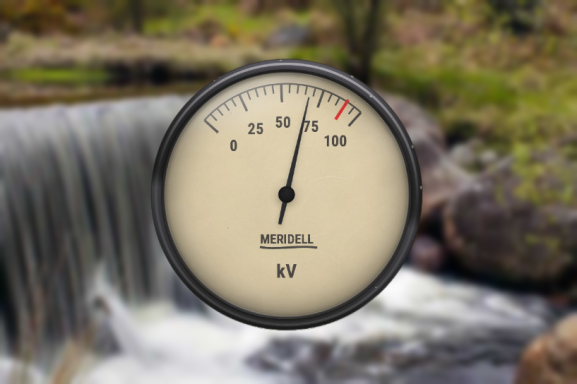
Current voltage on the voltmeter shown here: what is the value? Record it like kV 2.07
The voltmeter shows kV 67.5
